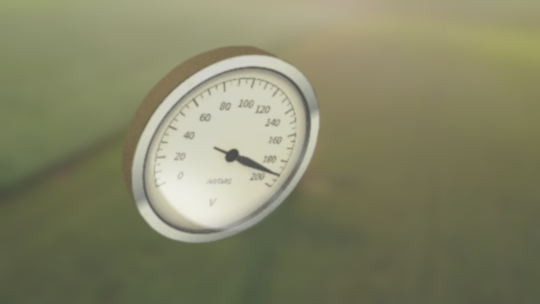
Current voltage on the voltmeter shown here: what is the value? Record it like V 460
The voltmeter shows V 190
